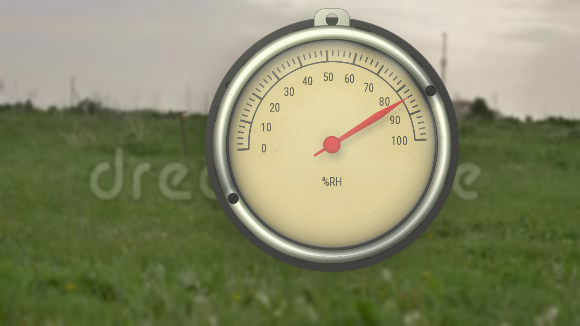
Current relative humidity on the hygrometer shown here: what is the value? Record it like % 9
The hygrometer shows % 84
